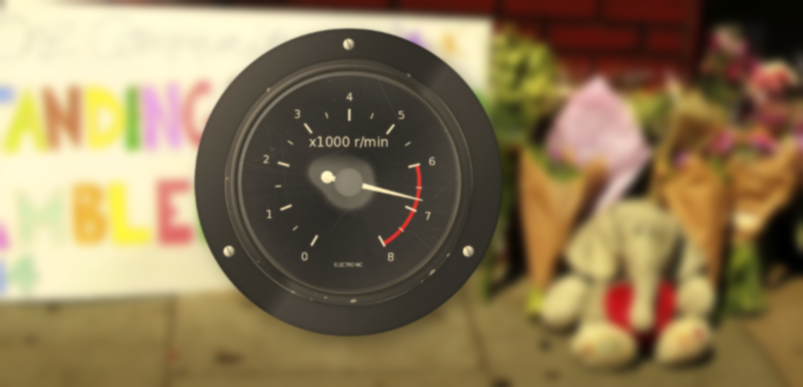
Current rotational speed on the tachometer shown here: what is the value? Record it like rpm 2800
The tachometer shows rpm 6750
